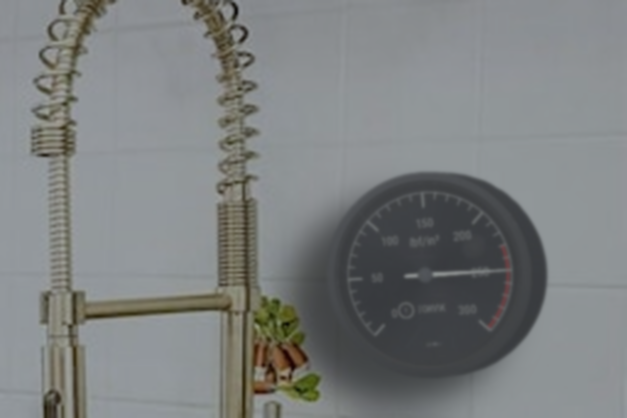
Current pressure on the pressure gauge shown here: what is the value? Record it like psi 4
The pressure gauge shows psi 250
